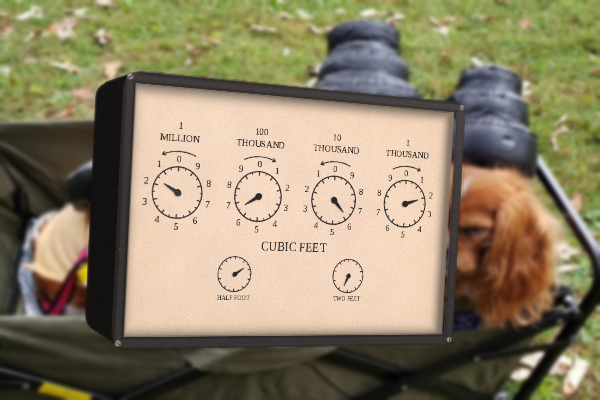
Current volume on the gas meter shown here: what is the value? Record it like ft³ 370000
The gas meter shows ft³ 166200
